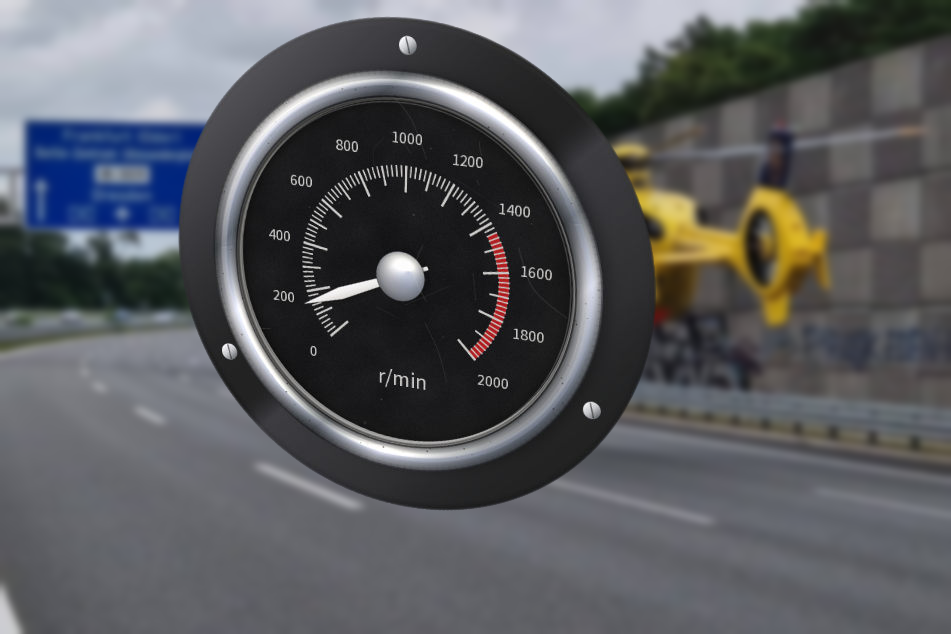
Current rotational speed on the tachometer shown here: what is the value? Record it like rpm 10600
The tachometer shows rpm 160
